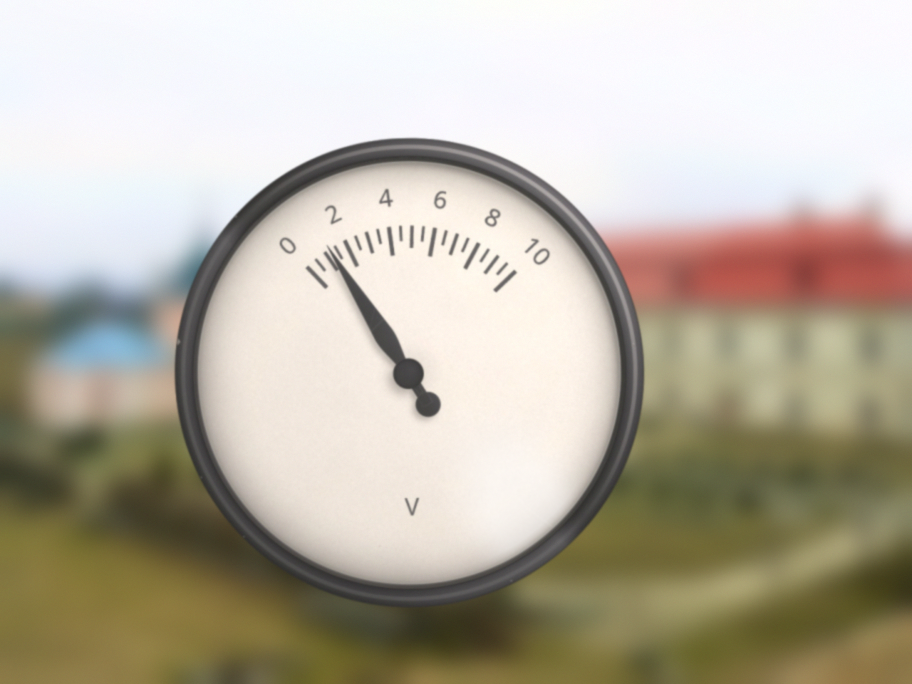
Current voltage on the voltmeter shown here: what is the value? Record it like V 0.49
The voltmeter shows V 1.25
